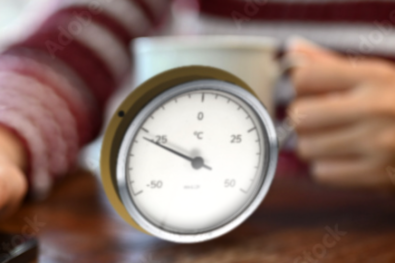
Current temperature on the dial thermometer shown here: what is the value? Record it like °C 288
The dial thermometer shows °C -27.5
